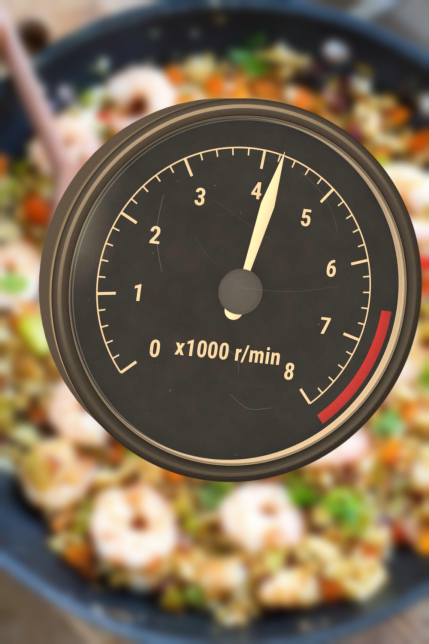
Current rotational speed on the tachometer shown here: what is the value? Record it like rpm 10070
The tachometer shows rpm 4200
